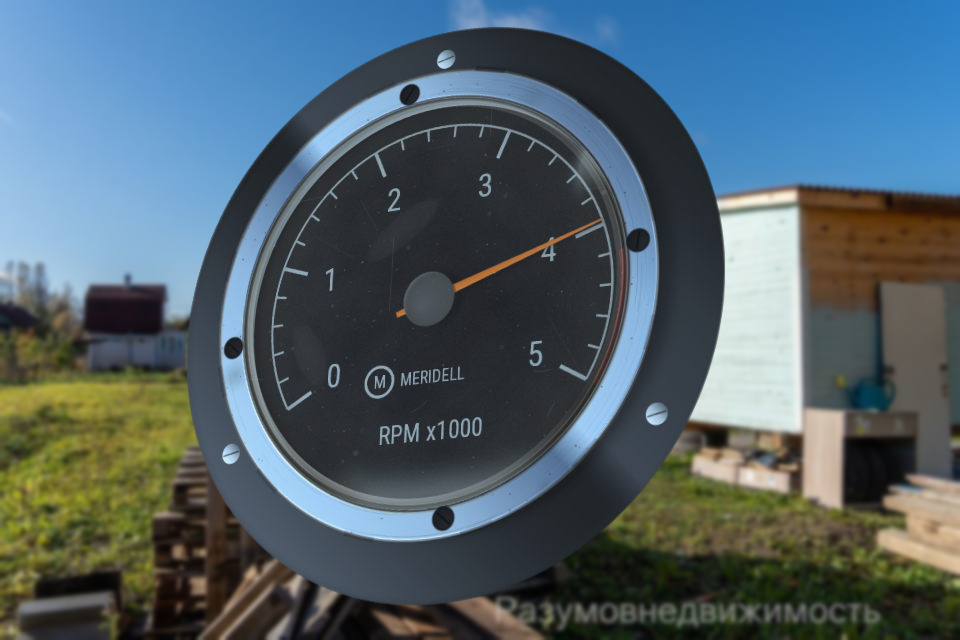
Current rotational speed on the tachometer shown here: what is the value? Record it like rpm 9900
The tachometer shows rpm 4000
